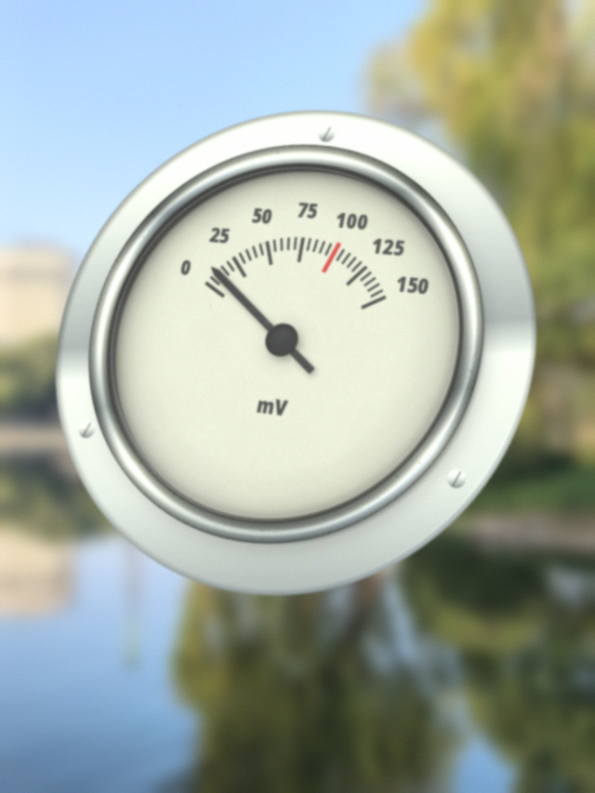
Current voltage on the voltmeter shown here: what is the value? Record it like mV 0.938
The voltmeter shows mV 10
